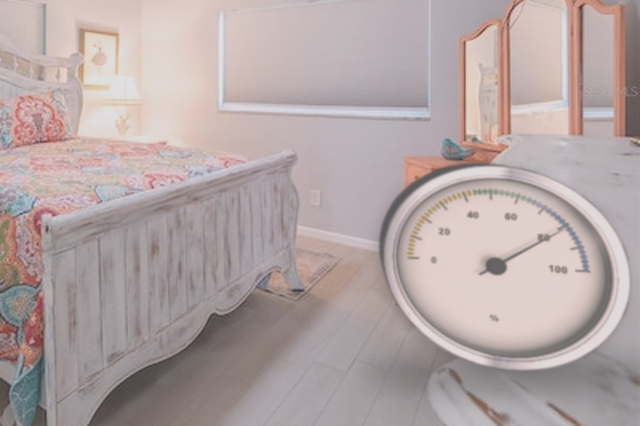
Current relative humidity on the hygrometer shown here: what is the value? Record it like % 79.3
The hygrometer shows % 80
